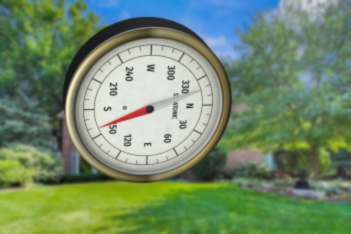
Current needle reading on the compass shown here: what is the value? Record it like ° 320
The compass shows ° 160
